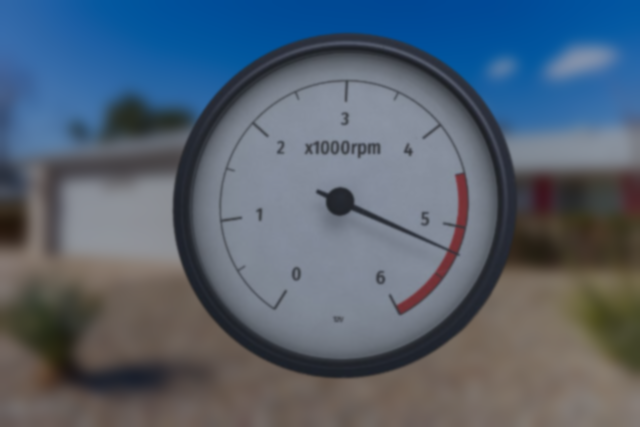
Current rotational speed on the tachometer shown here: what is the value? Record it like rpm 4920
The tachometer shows rpm 5250
